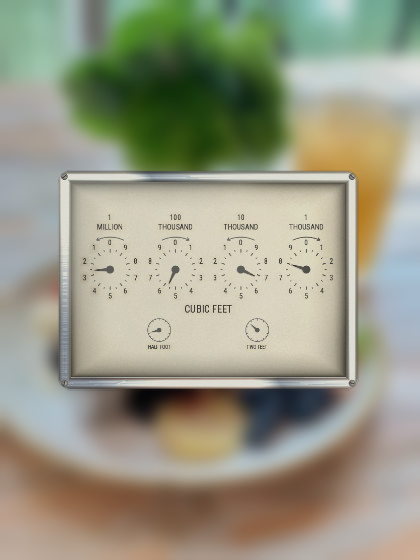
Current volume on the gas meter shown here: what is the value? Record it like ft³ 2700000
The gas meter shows ft³ 256800
